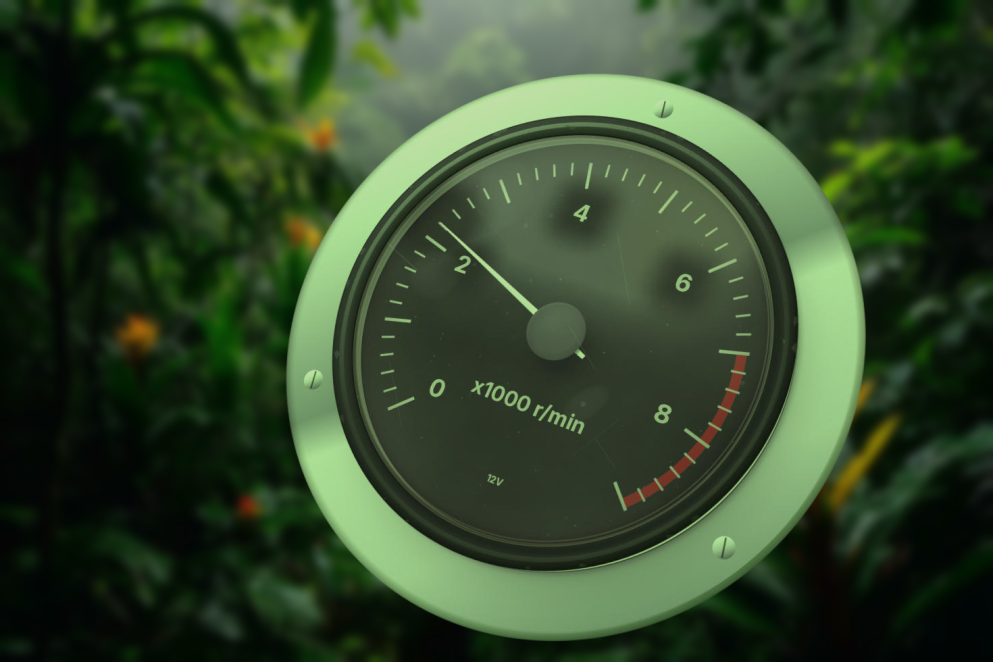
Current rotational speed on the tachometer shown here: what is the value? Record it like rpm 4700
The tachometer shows rpm 2200
